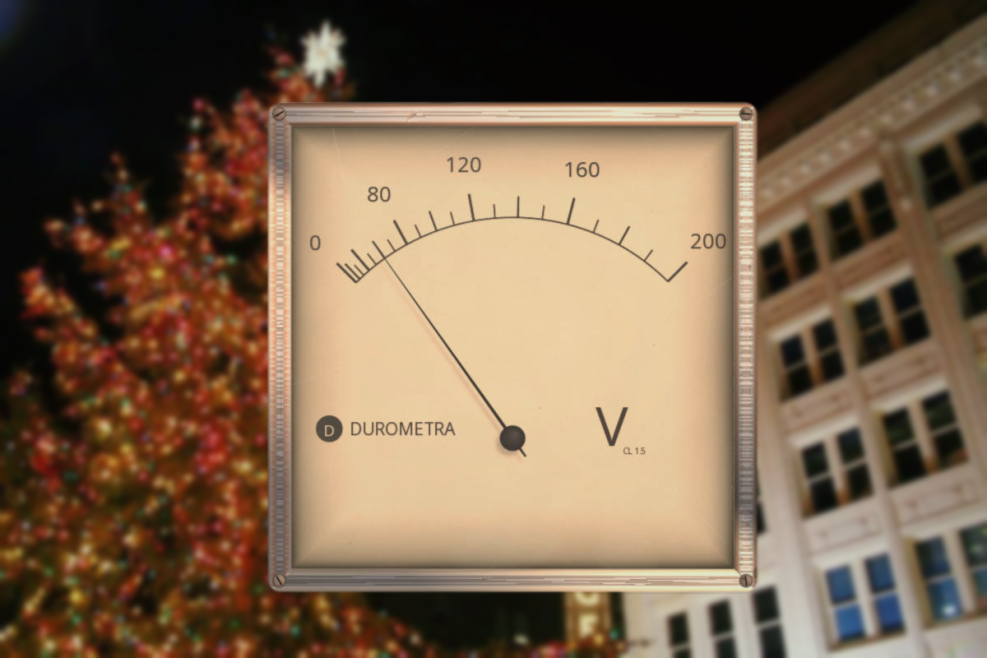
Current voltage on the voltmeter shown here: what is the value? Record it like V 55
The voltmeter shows V 60
